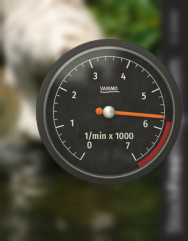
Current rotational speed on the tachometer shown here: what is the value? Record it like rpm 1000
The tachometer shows rpm 5700
